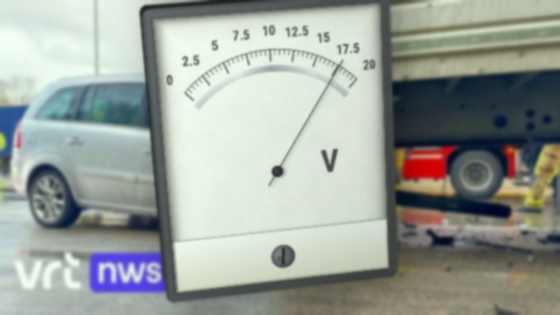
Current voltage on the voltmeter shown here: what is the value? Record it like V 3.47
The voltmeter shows V 17.5
